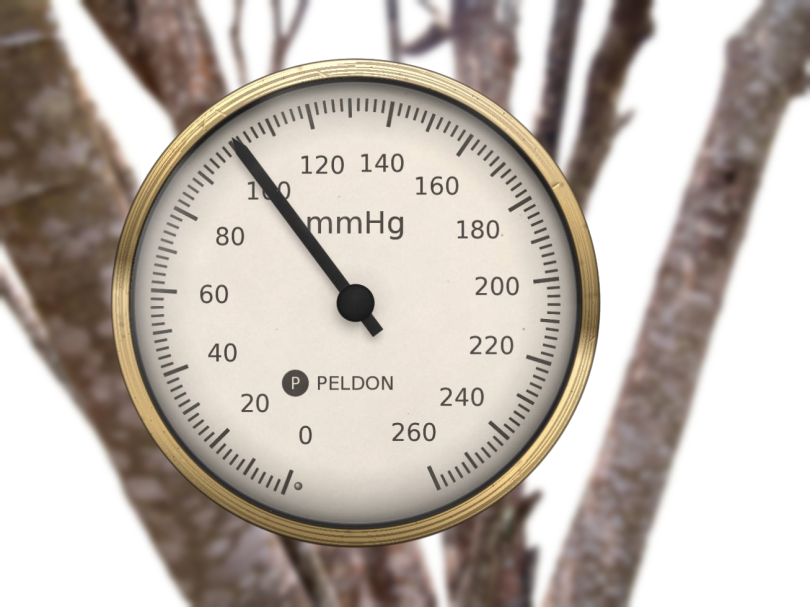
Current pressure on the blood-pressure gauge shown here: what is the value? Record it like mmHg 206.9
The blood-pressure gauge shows mmHg 101
